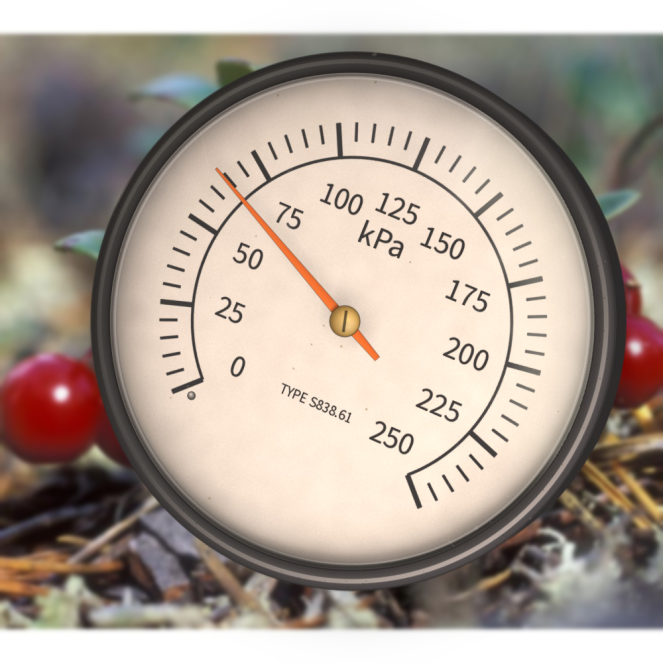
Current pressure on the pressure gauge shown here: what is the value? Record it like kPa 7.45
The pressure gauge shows kPa 65
